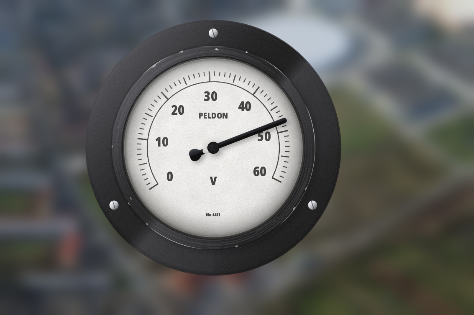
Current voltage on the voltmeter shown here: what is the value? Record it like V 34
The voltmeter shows V 48
